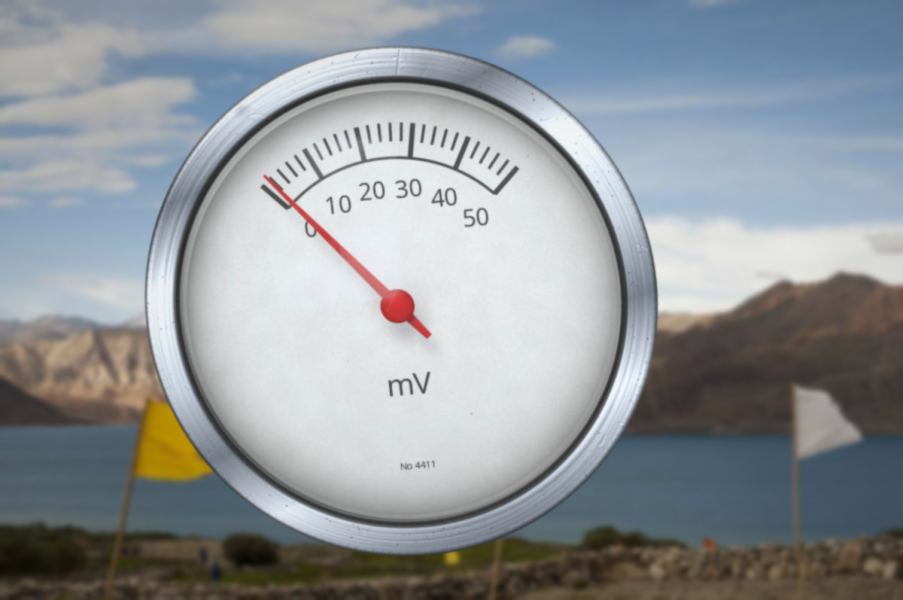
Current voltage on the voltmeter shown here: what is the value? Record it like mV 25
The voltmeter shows mV 2
